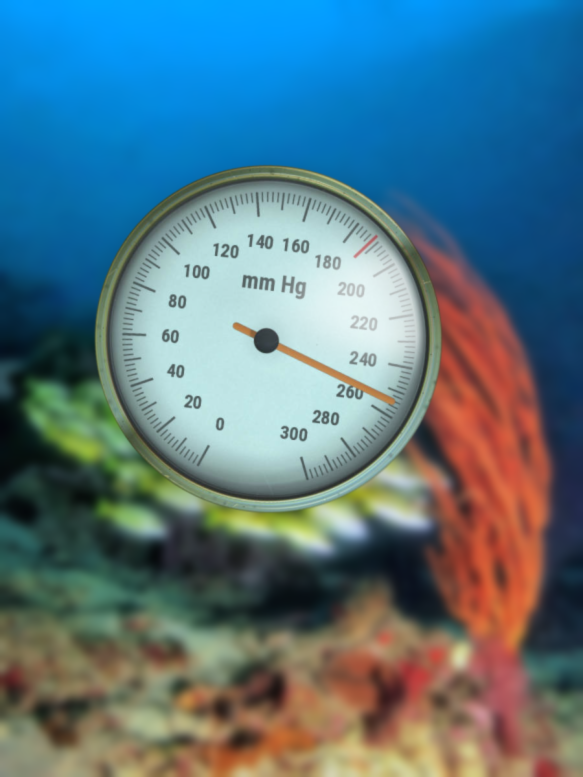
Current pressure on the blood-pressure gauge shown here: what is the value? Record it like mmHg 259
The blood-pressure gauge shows mmHg 254
